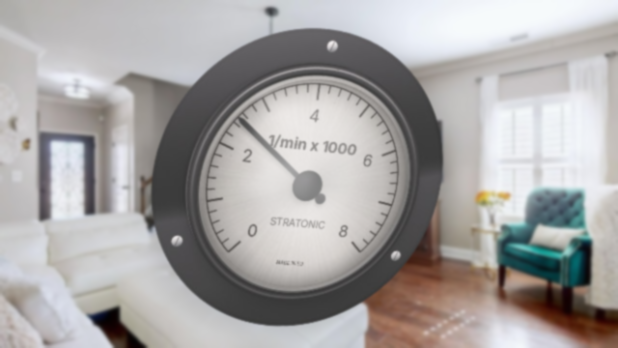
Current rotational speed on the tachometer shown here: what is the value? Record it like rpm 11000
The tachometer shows rpm 2500
